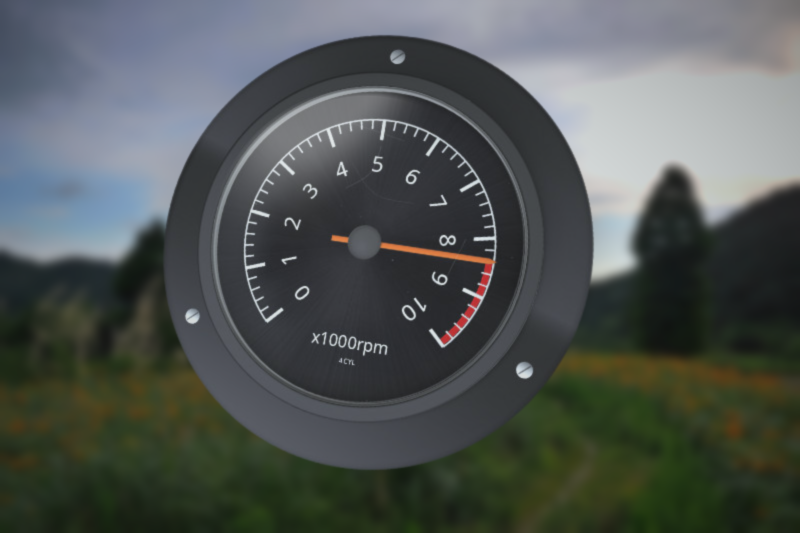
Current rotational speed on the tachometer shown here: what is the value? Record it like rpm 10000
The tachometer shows rpm 8400
